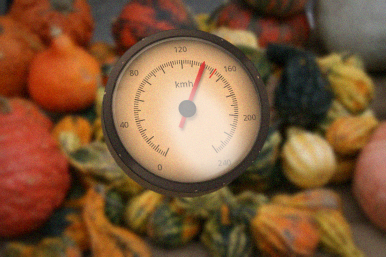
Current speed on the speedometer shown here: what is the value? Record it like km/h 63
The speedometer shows km/h 140
